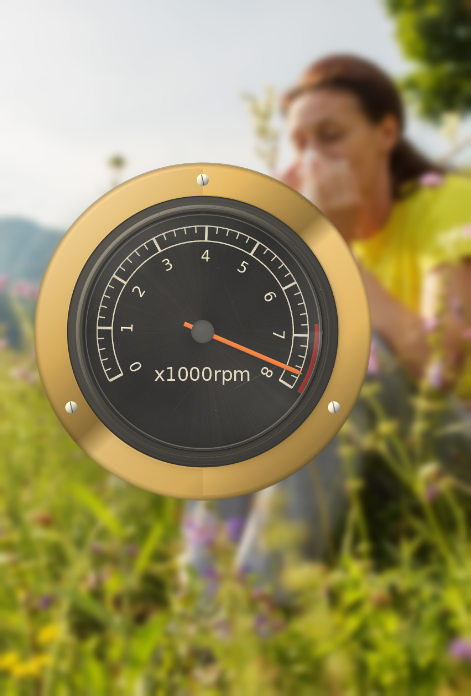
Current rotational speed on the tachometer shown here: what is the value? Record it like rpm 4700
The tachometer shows rpm 7700
